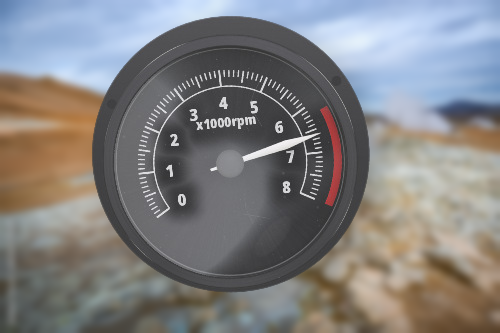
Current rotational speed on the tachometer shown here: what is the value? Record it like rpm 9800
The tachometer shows rpm 6600
